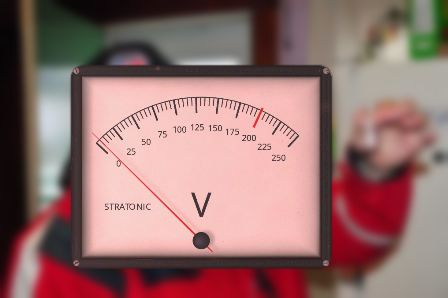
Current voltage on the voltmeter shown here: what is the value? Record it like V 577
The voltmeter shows V 5
